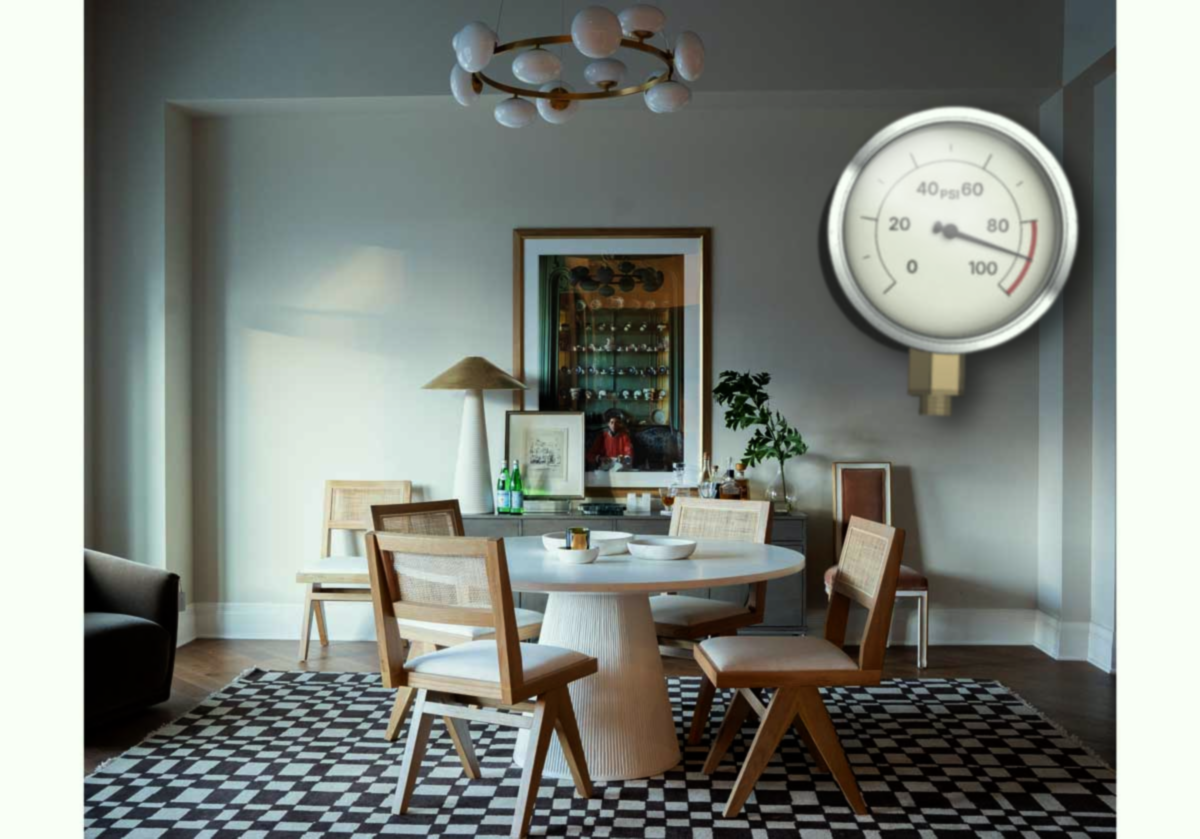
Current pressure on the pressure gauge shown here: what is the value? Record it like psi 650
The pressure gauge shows psi 90
